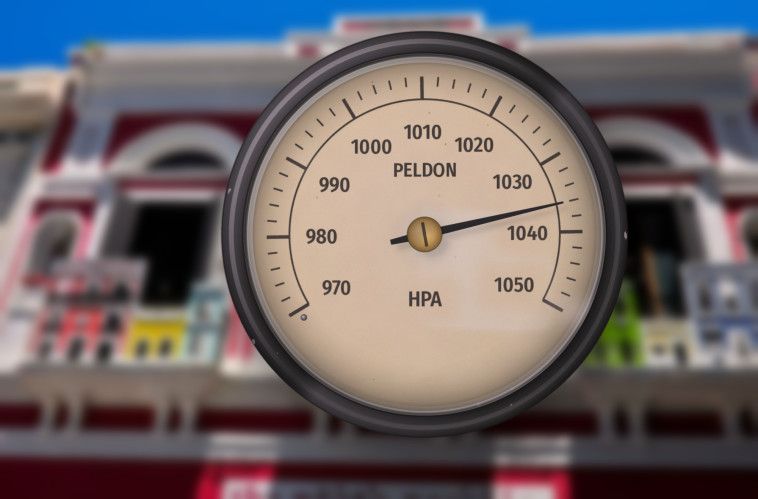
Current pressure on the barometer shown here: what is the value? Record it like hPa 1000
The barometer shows hPa 1036
